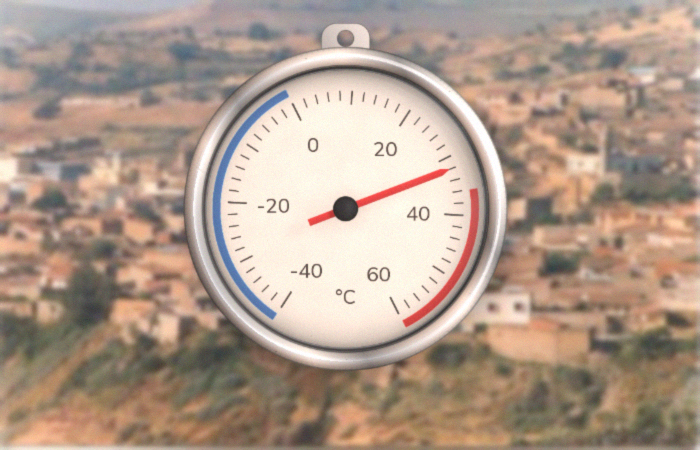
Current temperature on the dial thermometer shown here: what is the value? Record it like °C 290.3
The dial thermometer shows °C 32
